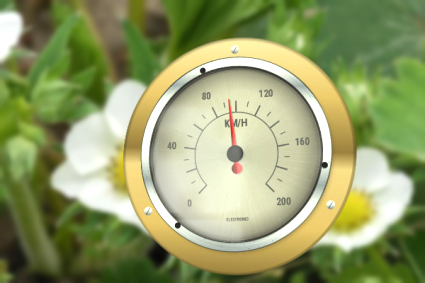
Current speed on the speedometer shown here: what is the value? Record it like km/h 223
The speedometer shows km/h 95
